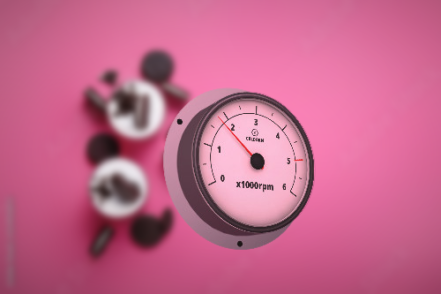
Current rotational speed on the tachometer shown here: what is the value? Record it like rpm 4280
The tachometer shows rpm 1750
